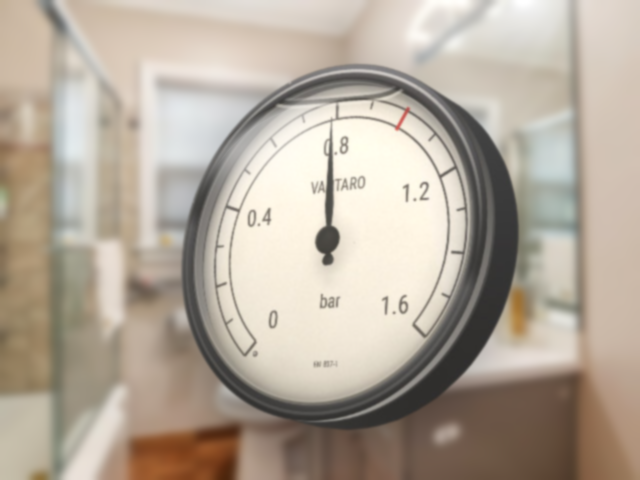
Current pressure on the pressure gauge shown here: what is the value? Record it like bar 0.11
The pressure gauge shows bar 0.8
